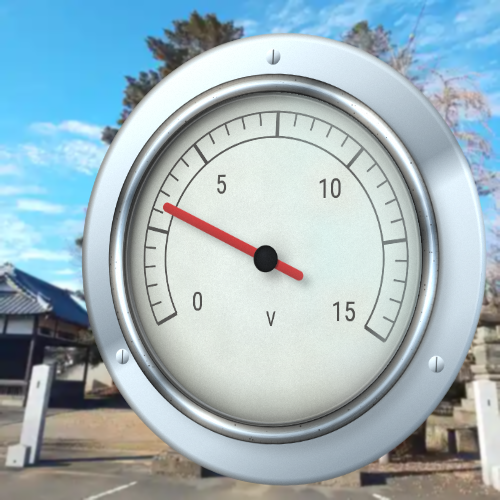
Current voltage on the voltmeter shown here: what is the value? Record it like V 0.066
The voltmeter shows V 3.25
